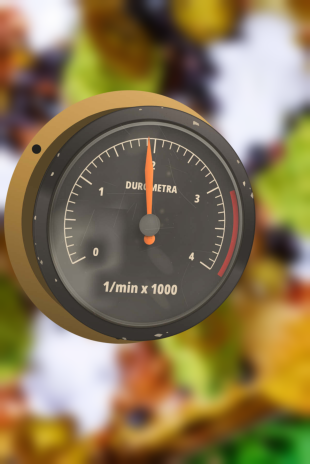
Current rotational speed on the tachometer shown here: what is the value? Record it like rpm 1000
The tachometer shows rpm 1900
